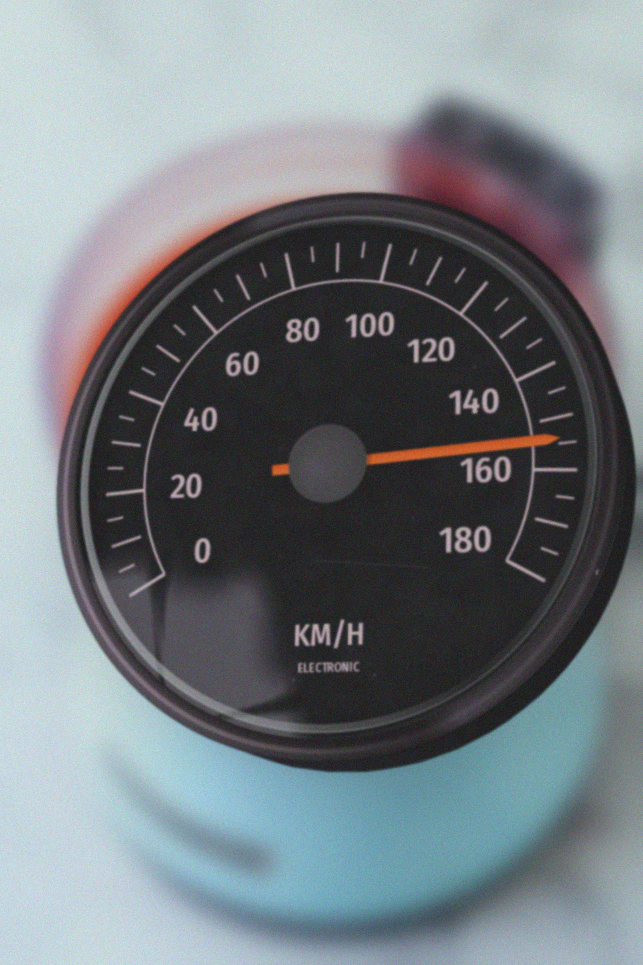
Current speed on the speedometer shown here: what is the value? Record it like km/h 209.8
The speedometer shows km/h 155
